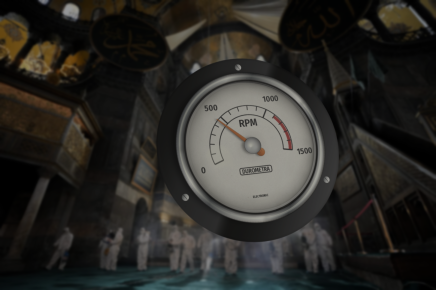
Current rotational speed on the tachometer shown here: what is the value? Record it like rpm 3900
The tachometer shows rpm 450
